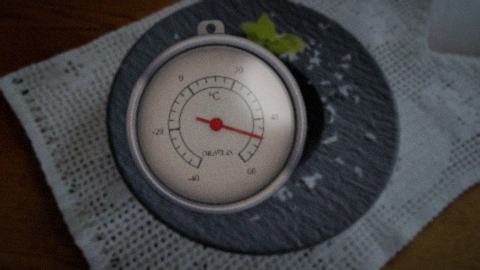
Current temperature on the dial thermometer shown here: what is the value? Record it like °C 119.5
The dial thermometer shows °C 48
